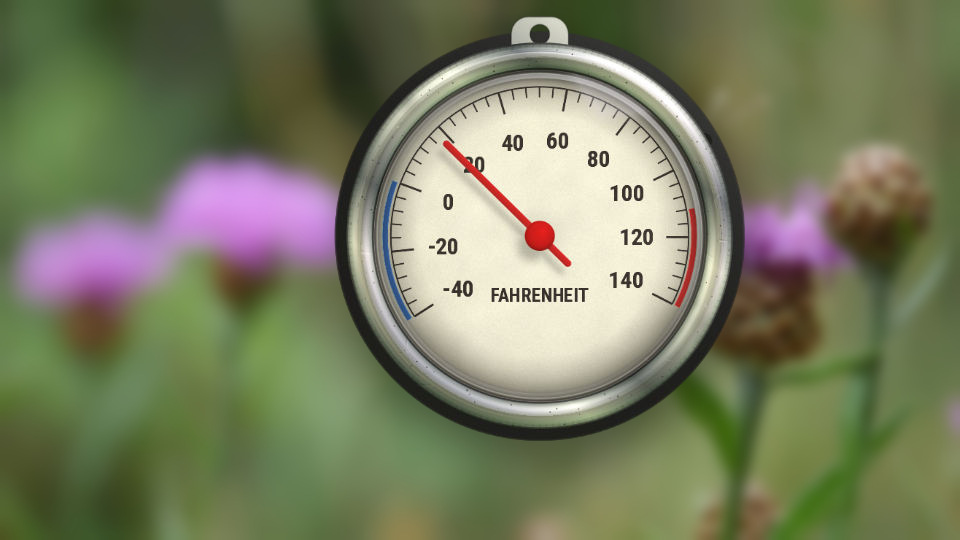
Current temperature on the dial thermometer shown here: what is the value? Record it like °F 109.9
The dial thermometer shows °F 18
